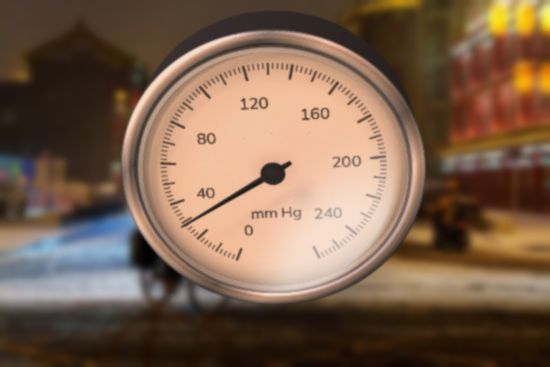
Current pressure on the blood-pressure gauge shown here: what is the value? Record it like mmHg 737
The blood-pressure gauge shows mmHg 30
